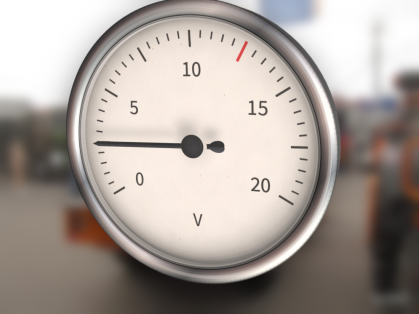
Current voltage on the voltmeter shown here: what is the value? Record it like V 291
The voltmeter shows V 2.5
